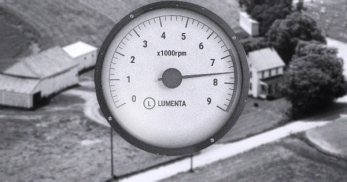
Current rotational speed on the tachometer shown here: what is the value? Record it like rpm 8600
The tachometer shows rpm 7600
